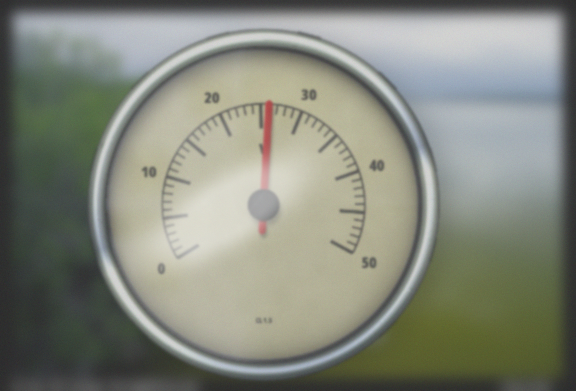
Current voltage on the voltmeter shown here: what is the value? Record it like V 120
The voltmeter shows V 26
